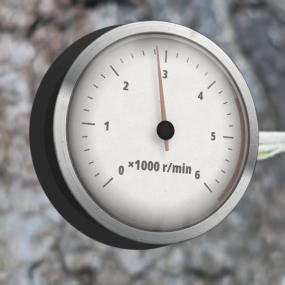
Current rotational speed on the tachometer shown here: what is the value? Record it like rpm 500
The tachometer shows rpm 2800
